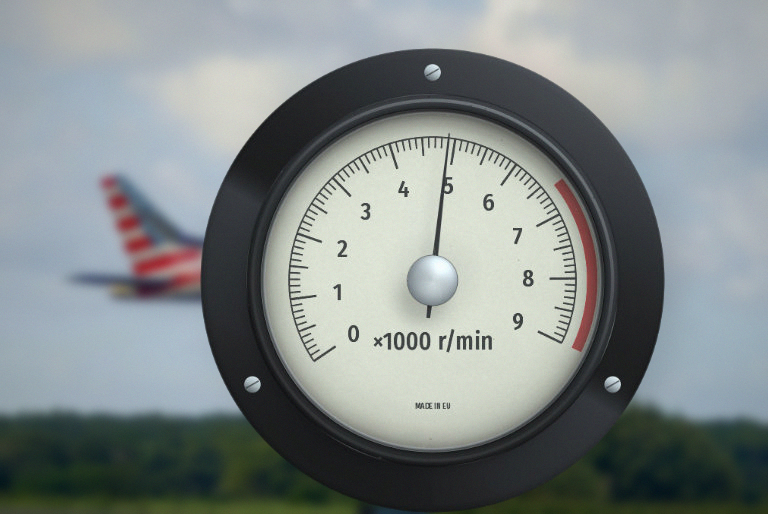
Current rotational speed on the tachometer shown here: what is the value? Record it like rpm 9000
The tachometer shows rpm 4900
